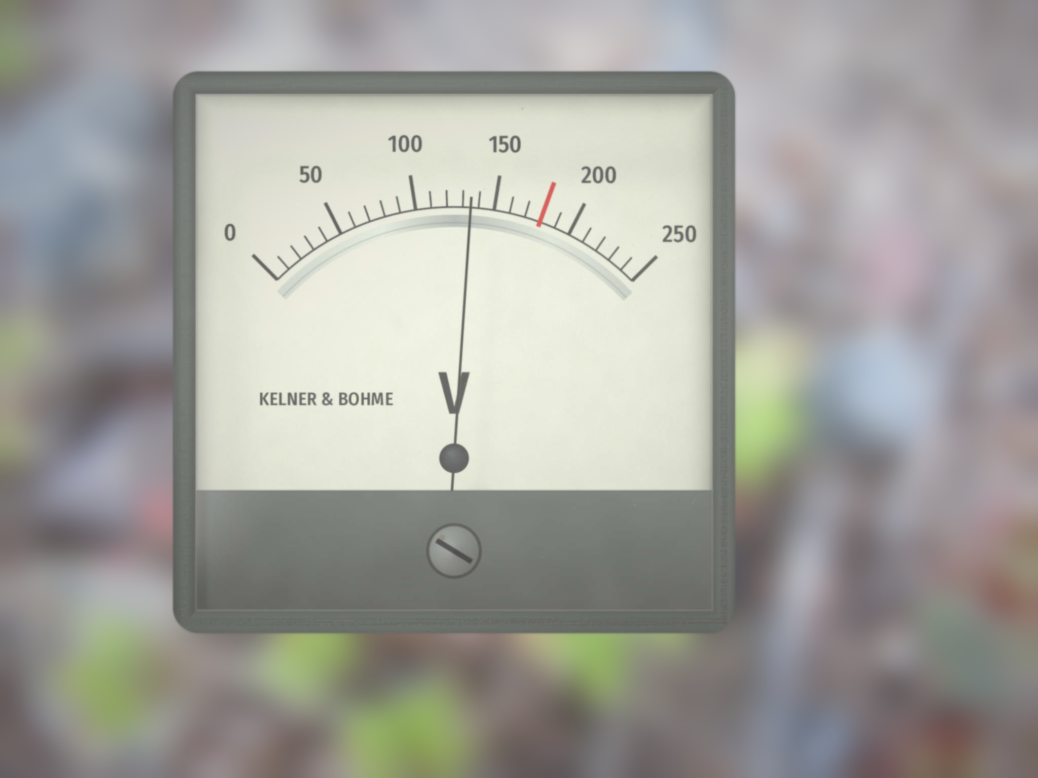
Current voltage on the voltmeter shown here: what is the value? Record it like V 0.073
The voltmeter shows V 135
